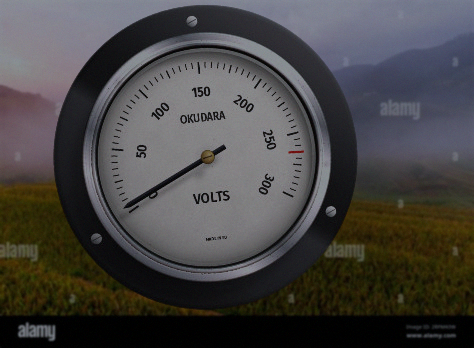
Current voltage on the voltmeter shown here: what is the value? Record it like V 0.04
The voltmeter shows V 5
